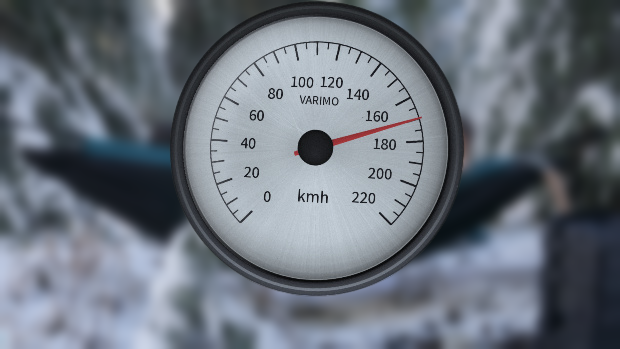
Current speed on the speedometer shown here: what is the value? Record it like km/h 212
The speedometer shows km/h 170
